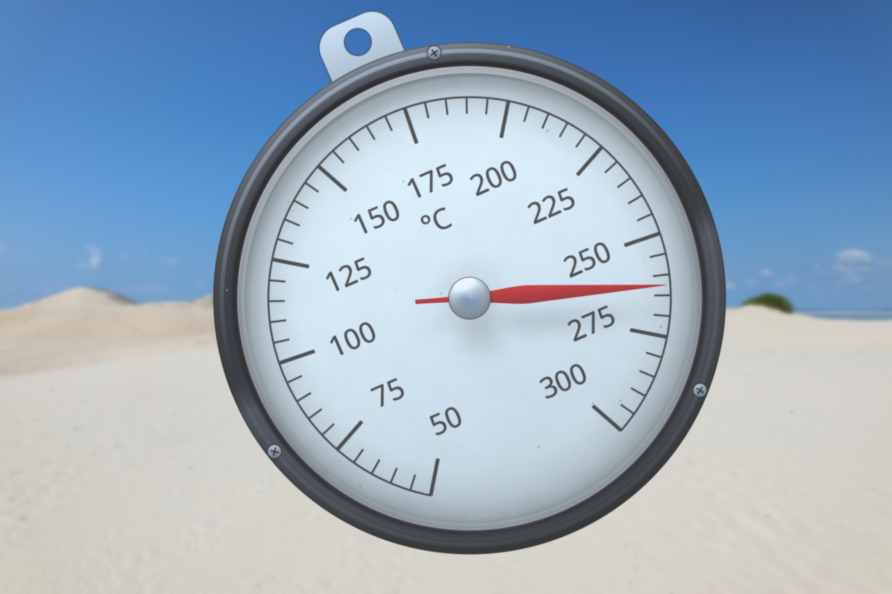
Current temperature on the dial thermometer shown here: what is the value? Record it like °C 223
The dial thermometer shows °C 262.5
